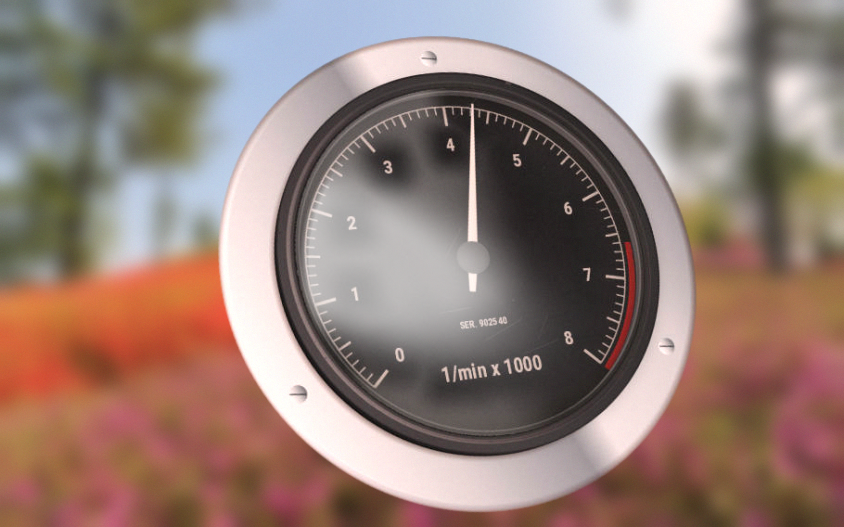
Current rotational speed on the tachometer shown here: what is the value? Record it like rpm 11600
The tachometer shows rpm 4300
